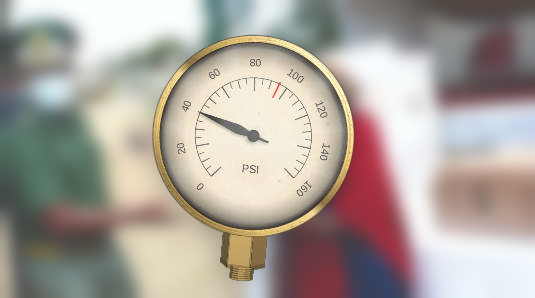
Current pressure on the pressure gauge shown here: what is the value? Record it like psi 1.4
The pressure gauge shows psi 40
